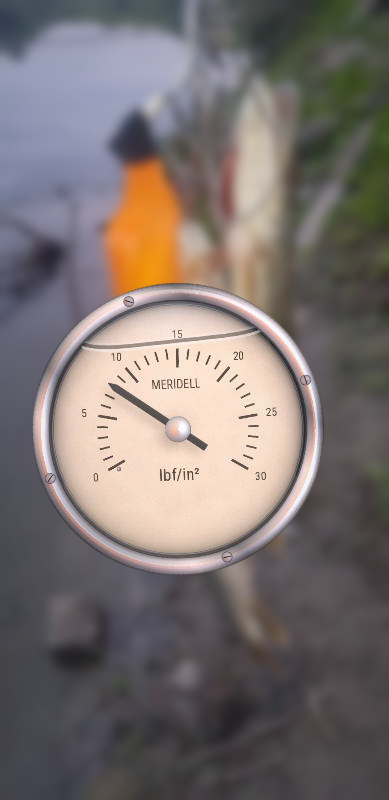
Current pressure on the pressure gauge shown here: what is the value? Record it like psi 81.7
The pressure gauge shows psi 8
